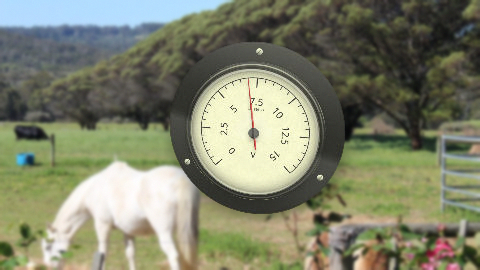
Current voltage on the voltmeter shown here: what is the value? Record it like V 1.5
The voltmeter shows V 7
